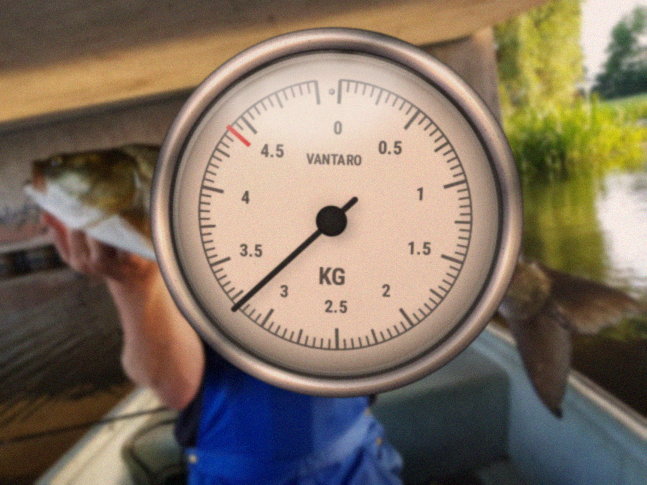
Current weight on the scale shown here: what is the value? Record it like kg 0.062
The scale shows kg 3.2
